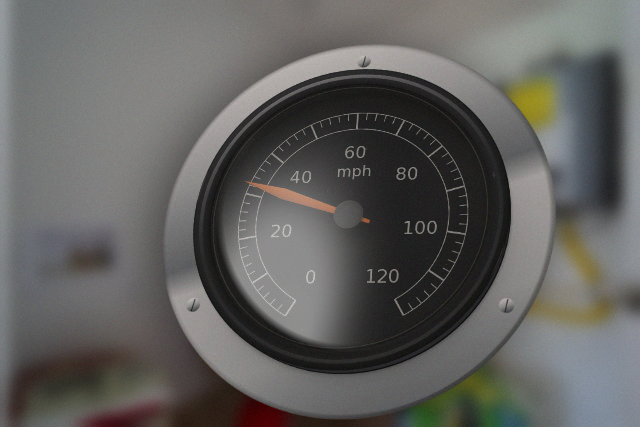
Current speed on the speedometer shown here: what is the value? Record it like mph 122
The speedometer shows mph 32
